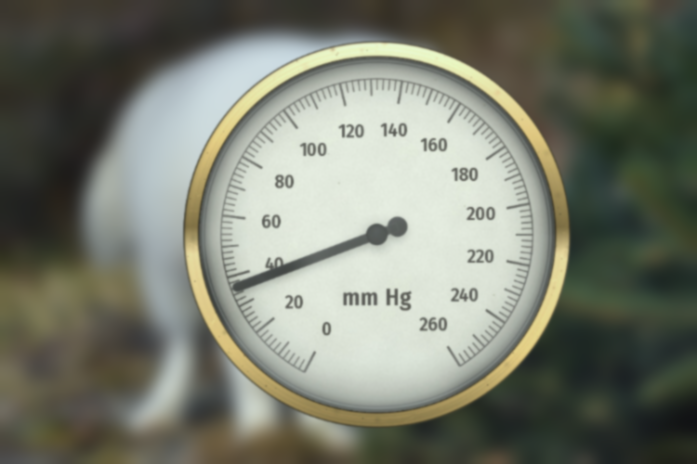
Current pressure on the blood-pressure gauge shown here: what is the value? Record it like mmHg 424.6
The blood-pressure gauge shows mmHg 36
